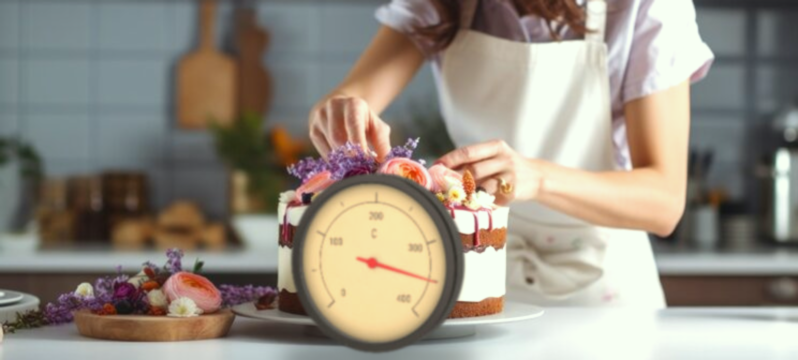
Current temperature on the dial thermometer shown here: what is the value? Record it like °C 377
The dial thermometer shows °C 350
